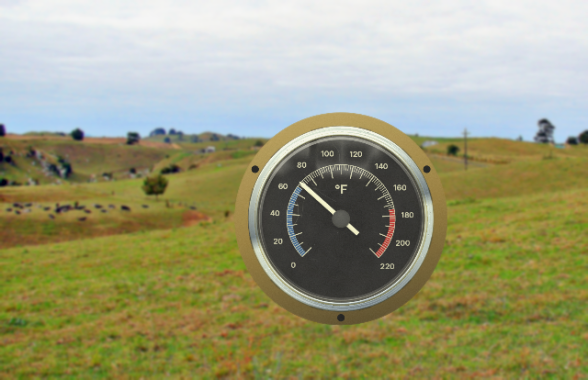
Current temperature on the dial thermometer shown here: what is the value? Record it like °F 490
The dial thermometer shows °F 70
